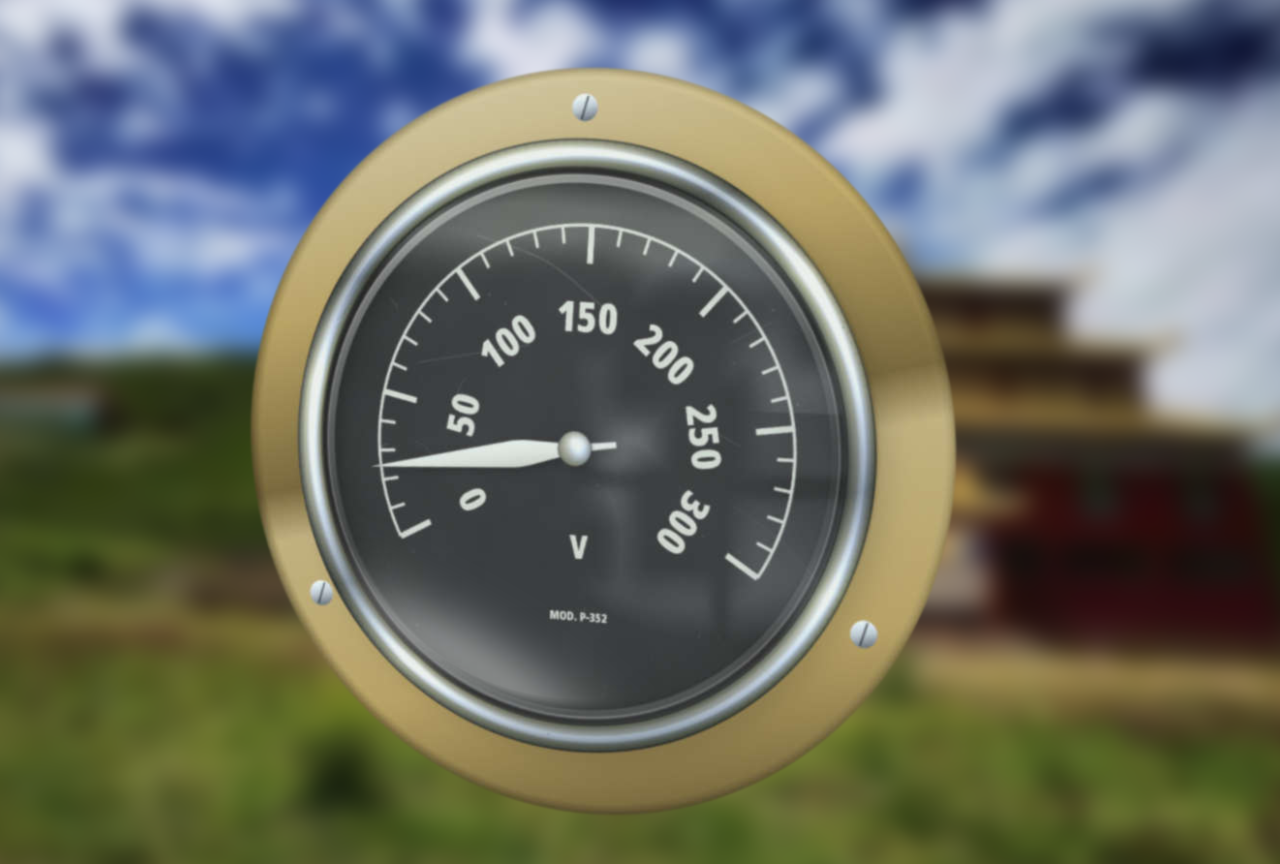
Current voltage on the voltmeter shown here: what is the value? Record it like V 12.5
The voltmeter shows V 25
